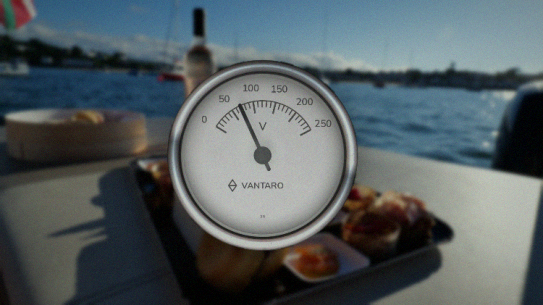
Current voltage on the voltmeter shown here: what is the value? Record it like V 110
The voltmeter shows V 70
